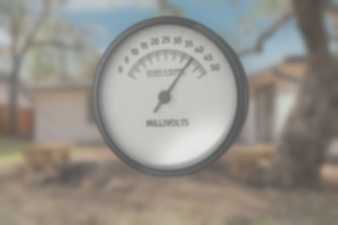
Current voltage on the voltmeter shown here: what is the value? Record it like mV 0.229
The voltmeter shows mV 40
